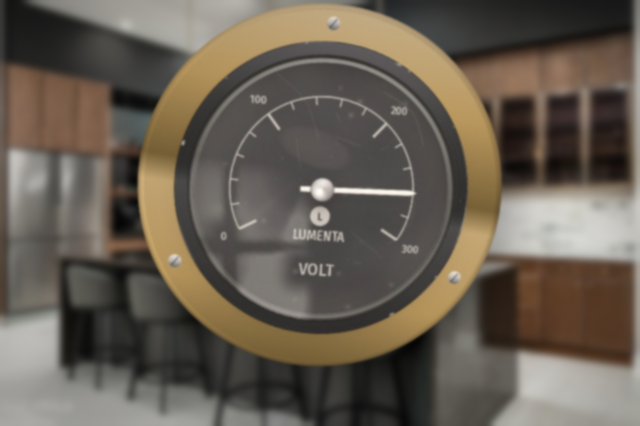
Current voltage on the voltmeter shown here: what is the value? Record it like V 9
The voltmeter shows V 260
